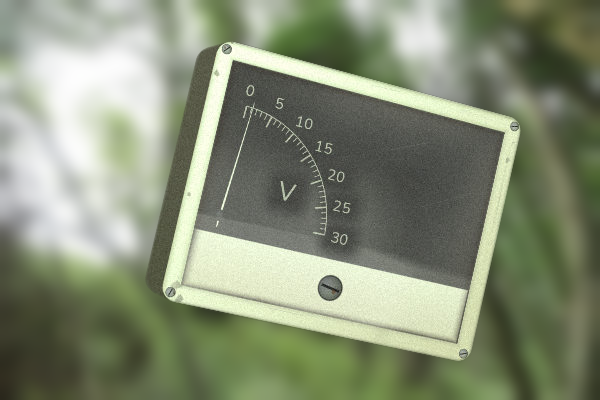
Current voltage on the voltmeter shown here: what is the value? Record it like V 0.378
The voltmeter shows V 1
